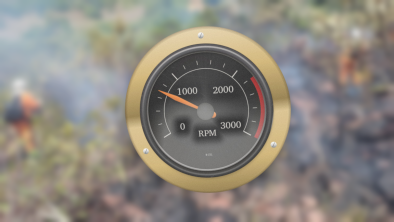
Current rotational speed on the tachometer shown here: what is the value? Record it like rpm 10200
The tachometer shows rpm 700
